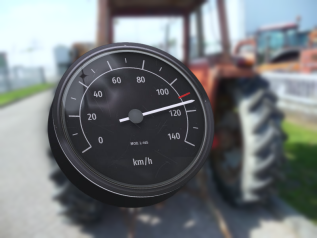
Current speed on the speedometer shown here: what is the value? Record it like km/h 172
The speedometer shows km/h 115
